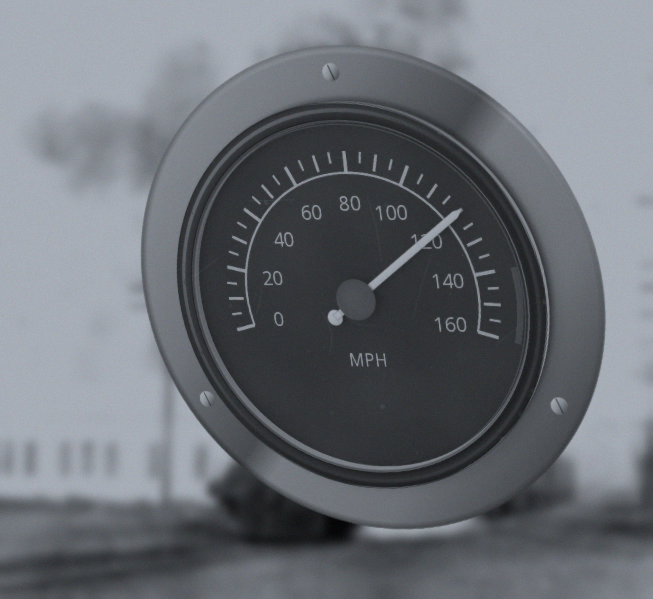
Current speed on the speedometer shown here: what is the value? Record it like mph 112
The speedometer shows mph 120
